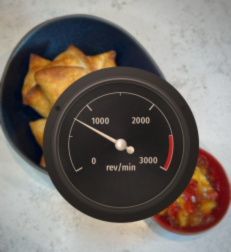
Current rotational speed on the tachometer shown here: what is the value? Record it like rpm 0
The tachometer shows rpm 750
